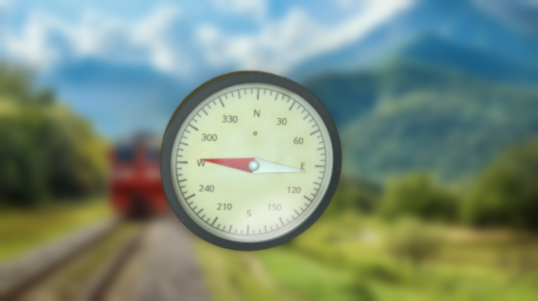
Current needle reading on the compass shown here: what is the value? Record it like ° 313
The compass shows ° 275
